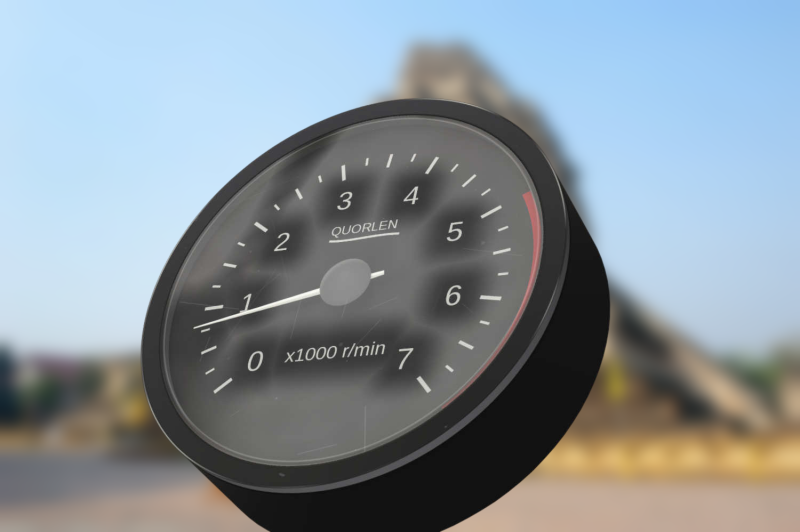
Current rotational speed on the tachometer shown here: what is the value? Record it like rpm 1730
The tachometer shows rpm 750
